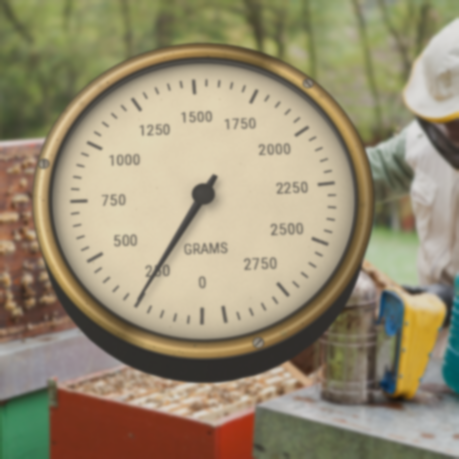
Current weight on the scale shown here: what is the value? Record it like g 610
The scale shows g 250
